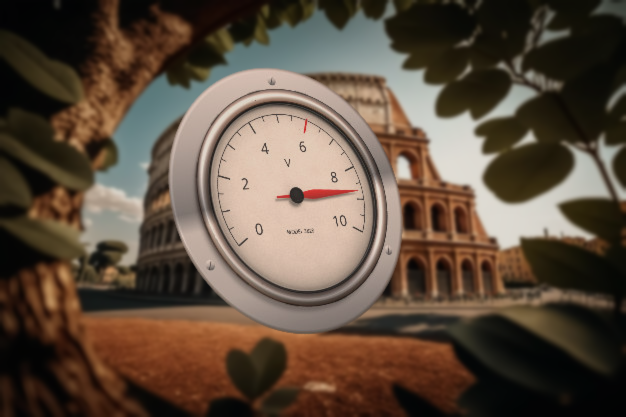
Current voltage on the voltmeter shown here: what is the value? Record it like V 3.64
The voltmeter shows V 8.75
